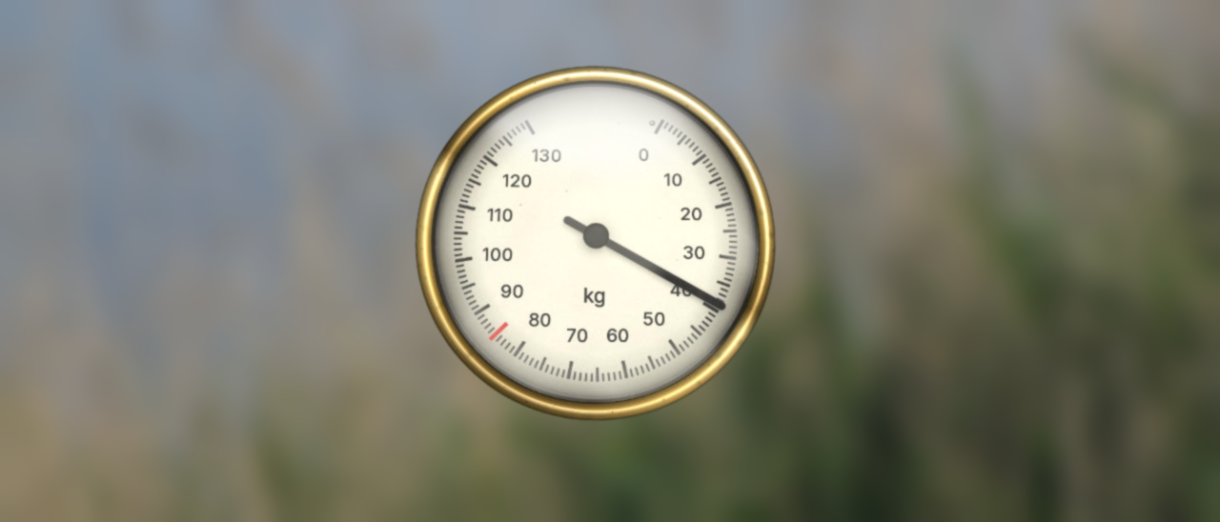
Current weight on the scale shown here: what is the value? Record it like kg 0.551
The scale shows kg 39
